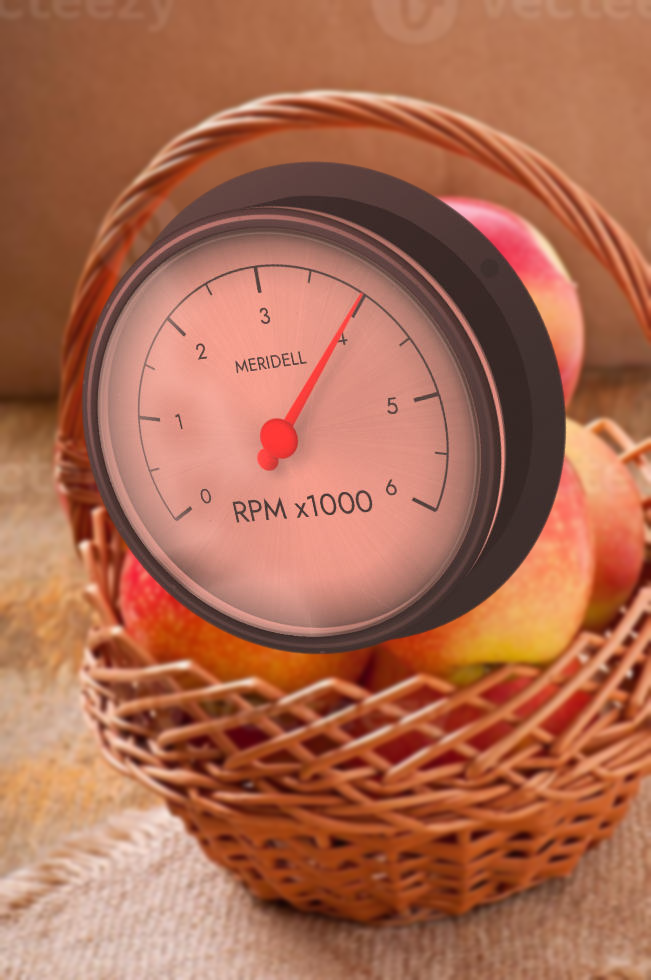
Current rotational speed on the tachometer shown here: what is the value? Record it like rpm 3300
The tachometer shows rpm 4000
